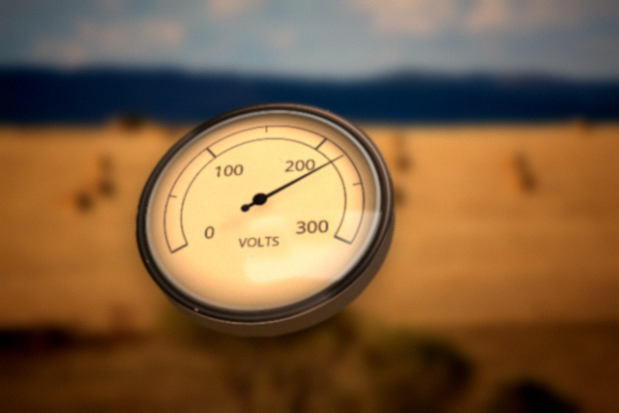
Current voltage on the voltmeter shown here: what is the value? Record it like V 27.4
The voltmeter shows V 225
